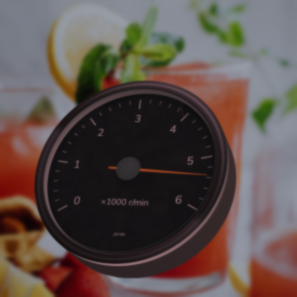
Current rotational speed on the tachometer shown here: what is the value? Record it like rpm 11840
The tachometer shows rpm 5400
